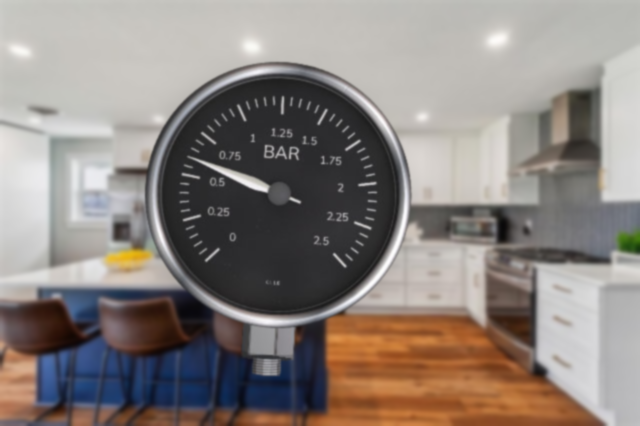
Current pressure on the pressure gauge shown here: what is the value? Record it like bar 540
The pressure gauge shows bar 0.6
